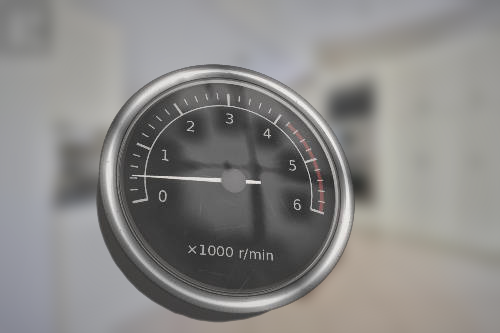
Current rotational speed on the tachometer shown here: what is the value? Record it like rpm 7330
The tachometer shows rpm 400
